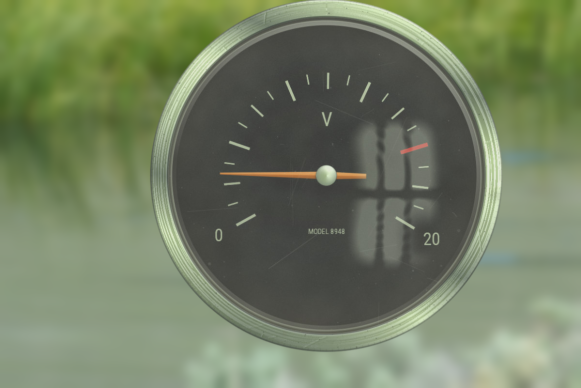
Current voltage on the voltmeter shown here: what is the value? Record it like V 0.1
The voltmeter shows V 2.5
